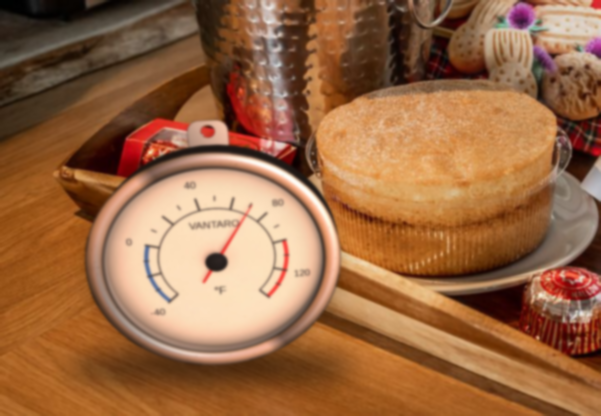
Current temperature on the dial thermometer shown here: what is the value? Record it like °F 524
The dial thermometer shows °F 70
